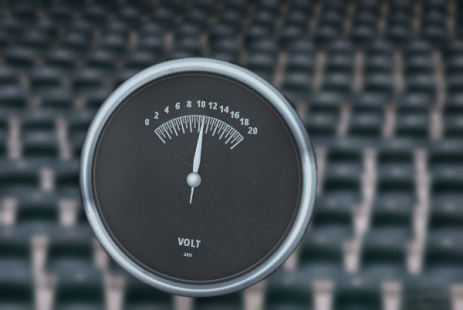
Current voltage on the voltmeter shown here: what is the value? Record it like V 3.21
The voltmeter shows V 11
